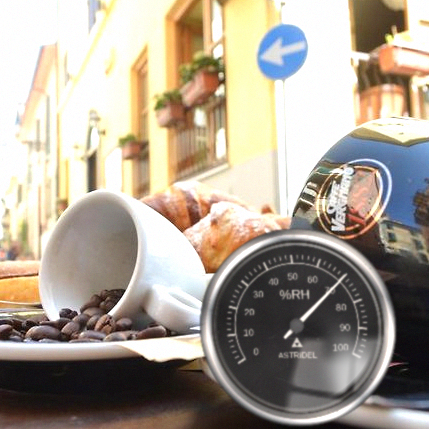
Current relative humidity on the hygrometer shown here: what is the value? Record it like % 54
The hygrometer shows % 70
